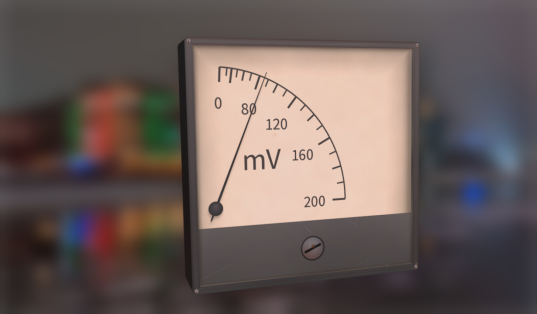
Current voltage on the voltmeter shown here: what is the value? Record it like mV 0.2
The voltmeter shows mV 85
